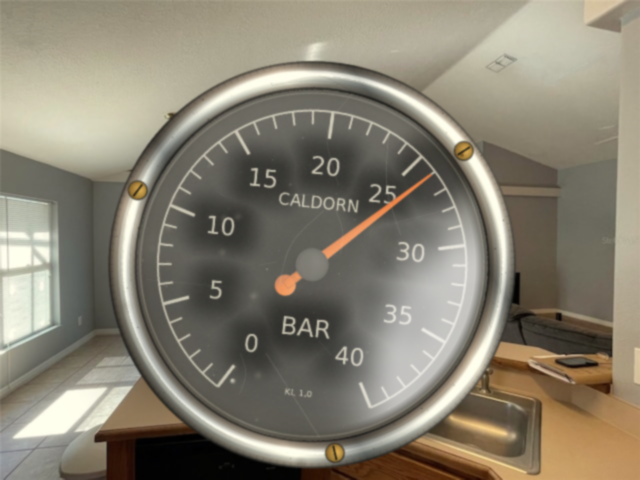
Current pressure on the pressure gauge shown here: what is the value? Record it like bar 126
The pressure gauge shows bar 26
